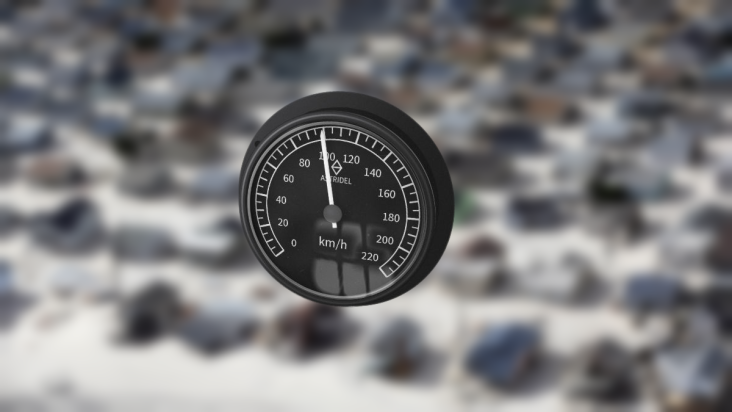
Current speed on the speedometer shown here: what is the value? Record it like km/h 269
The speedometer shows km/h 100
